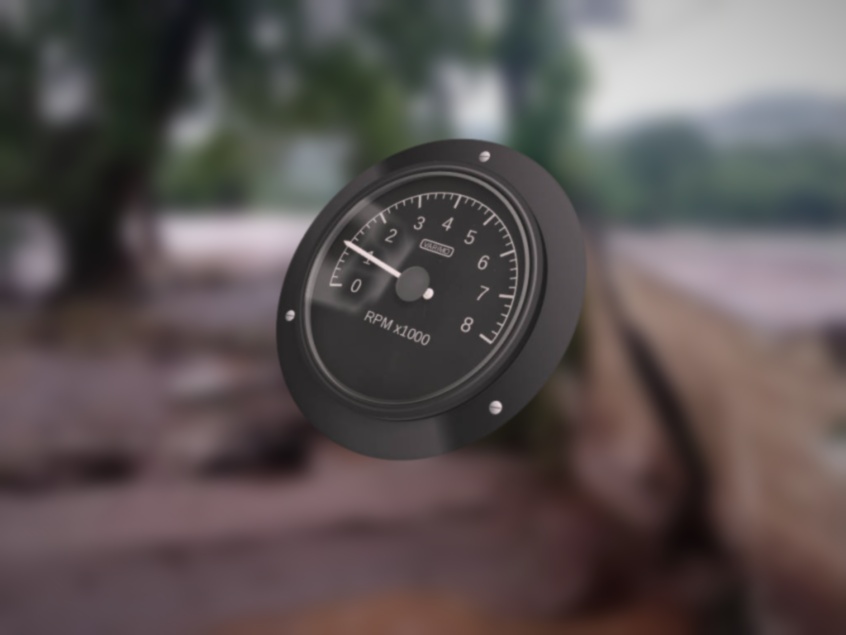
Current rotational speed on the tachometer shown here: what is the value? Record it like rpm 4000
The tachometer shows rpm 1000
